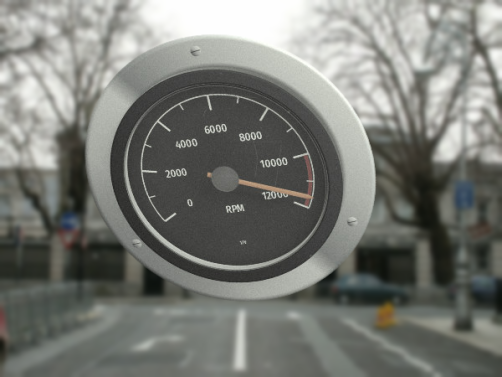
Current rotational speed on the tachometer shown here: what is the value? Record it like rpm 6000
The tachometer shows rpm 11500
